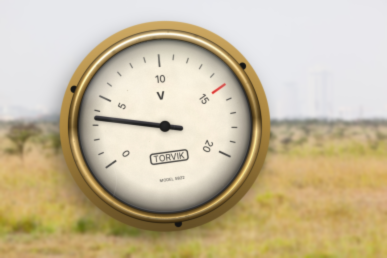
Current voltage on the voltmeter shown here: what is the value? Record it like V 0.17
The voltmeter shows V 3.5
